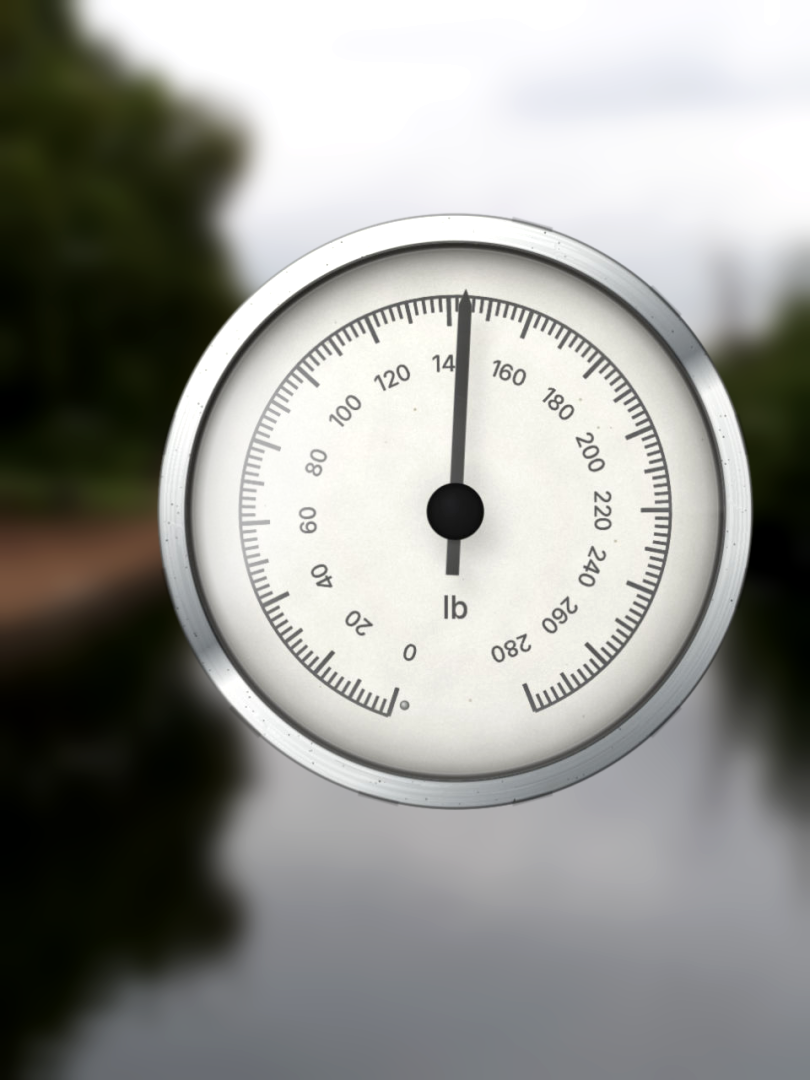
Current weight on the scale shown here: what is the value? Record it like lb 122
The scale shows lb 144
